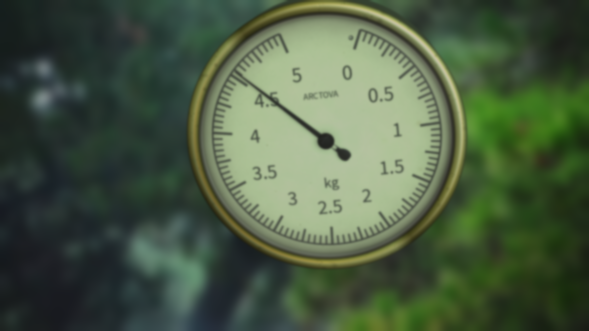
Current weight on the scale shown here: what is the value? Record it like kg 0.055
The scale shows kg 4.55
